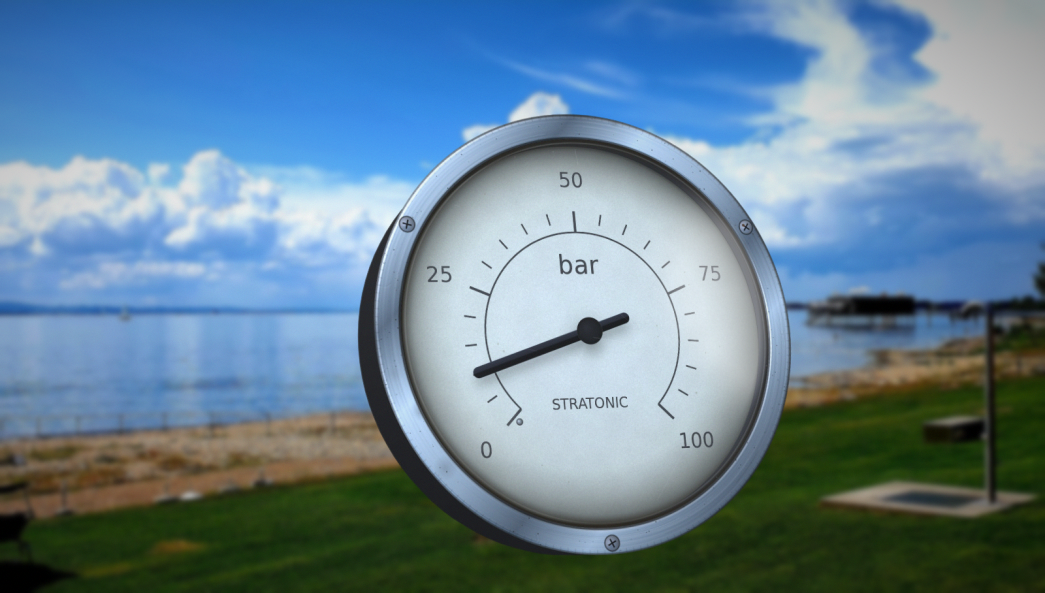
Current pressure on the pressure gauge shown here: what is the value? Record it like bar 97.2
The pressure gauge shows bar 10
